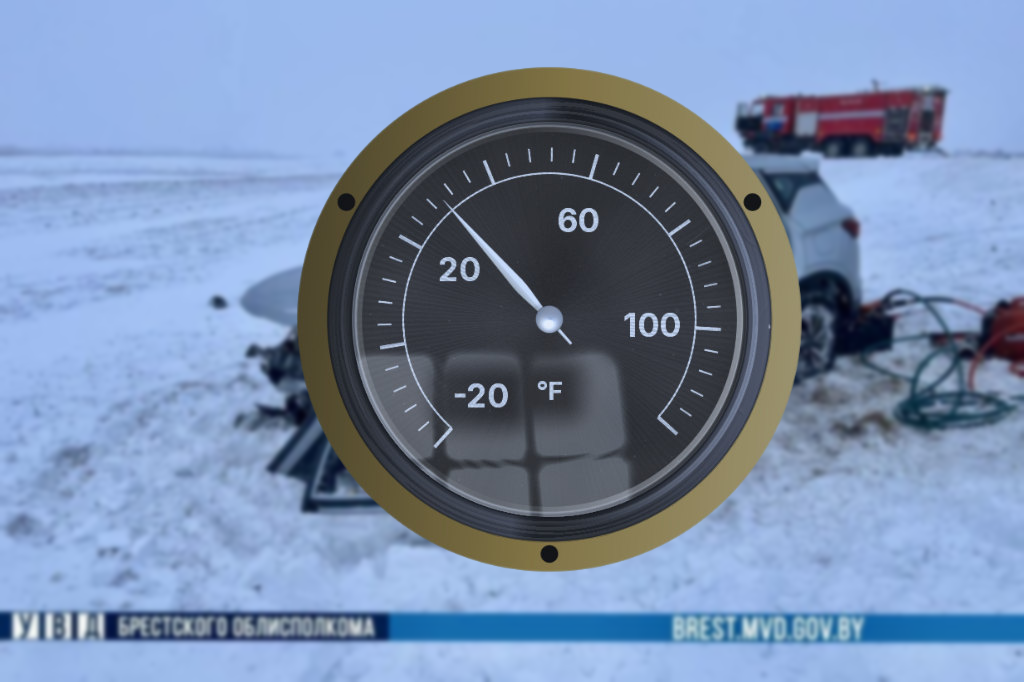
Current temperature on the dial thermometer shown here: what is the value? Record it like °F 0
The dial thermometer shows °F 30
